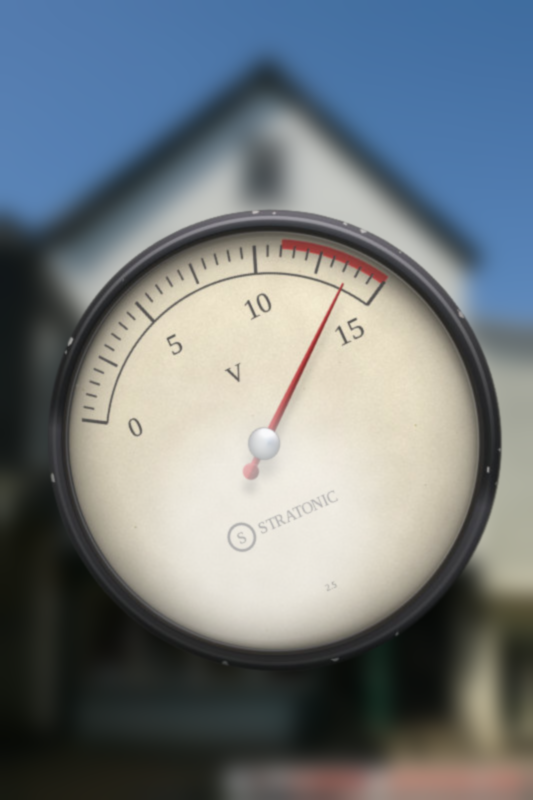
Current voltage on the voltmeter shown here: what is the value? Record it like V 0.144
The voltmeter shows V 13.75
